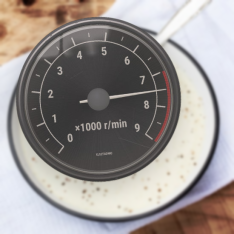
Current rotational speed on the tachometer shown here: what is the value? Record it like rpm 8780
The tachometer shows rpm 7500
